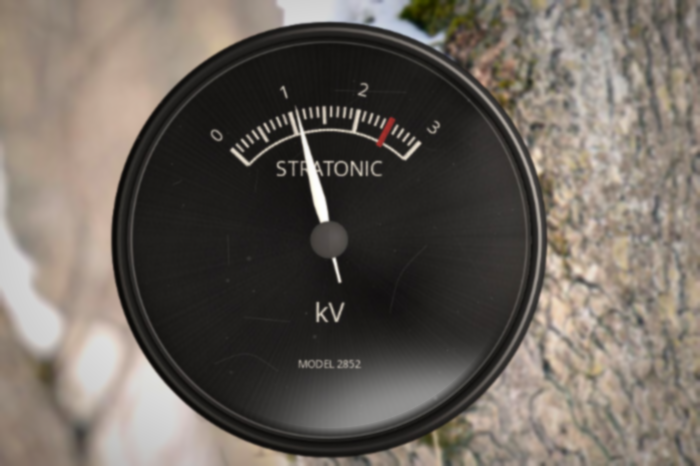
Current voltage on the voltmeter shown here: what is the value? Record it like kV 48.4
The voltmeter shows kV 1.1
